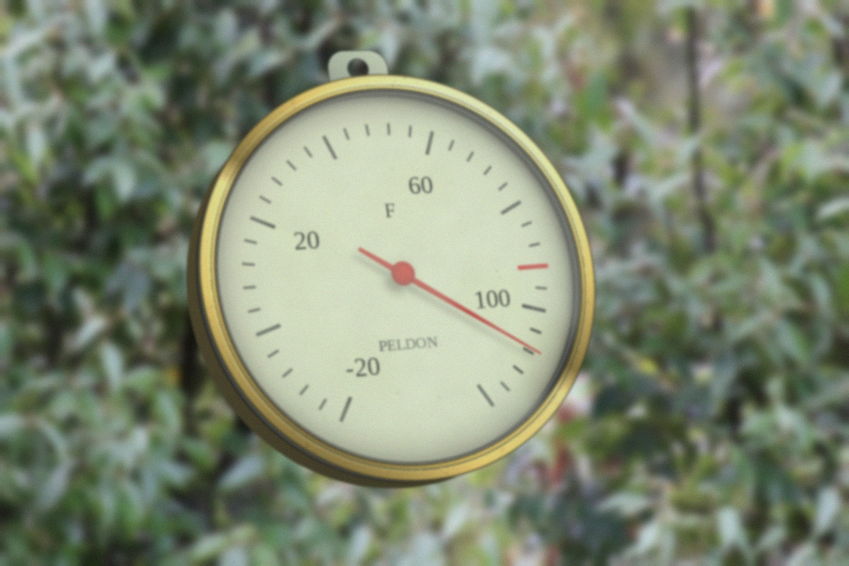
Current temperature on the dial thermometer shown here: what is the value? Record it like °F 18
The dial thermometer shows °F 108
